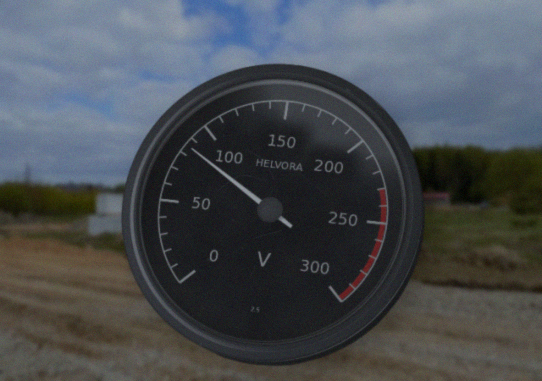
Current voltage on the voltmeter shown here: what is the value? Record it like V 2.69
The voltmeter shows V 85
